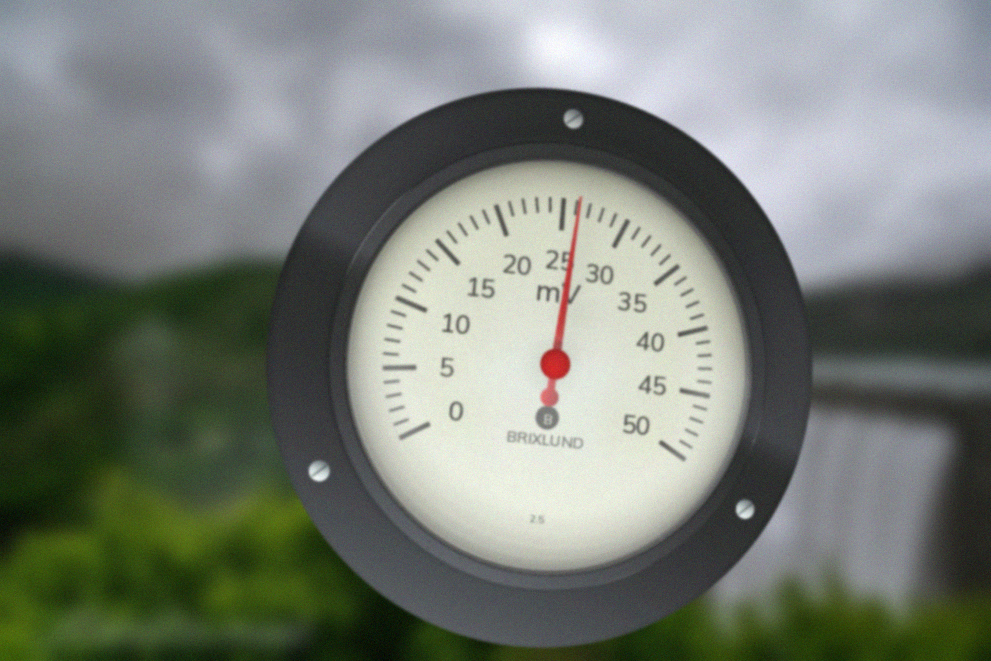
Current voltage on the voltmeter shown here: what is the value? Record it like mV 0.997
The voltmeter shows mV 26
